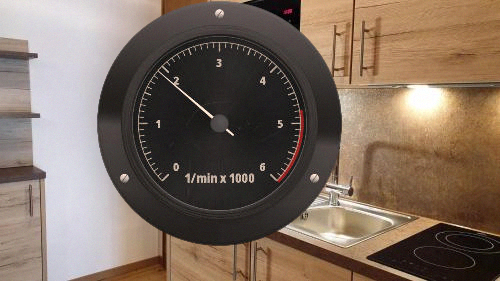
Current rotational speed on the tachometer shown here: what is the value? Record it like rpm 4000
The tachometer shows rpm 1900
